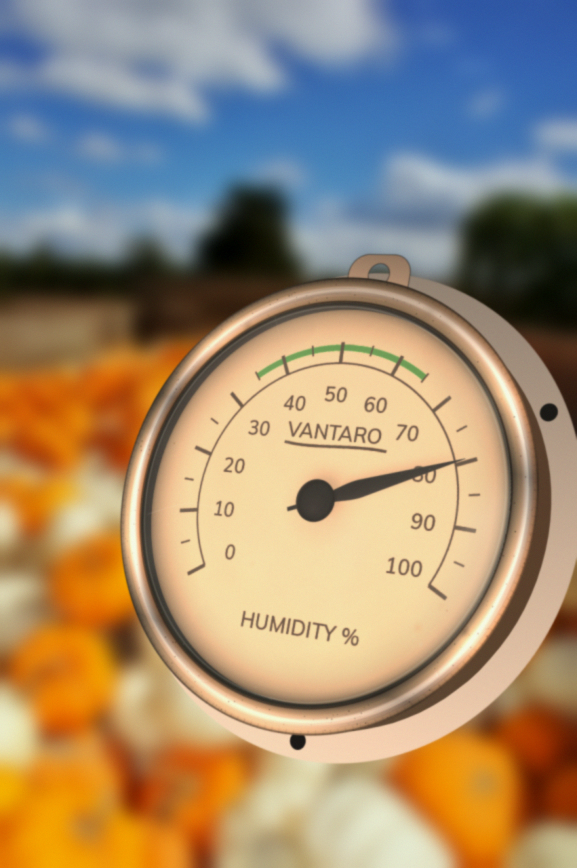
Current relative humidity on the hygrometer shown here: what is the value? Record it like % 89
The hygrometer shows % 80
